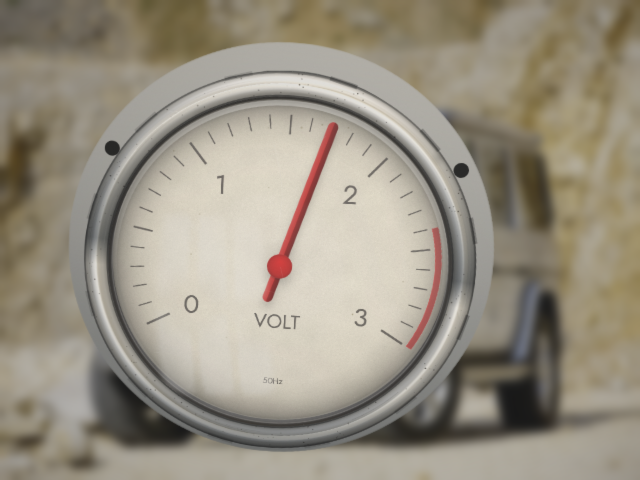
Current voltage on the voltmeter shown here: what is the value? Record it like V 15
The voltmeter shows V 1.7
